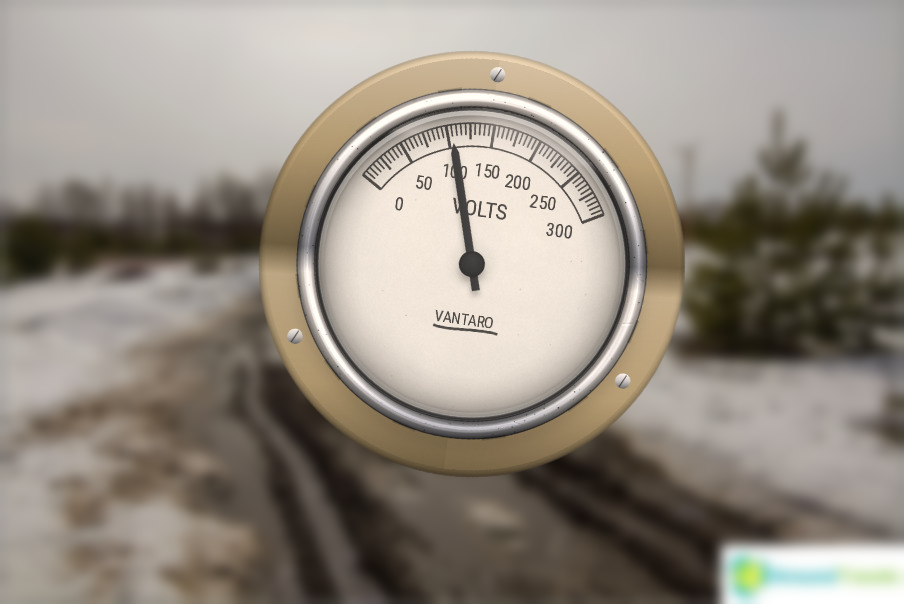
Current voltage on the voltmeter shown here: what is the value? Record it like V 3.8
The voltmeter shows V 105
